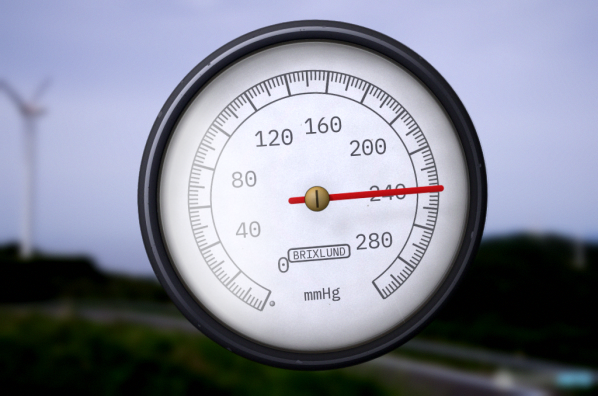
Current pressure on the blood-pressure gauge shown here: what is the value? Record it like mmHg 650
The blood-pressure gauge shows mmHg 240
